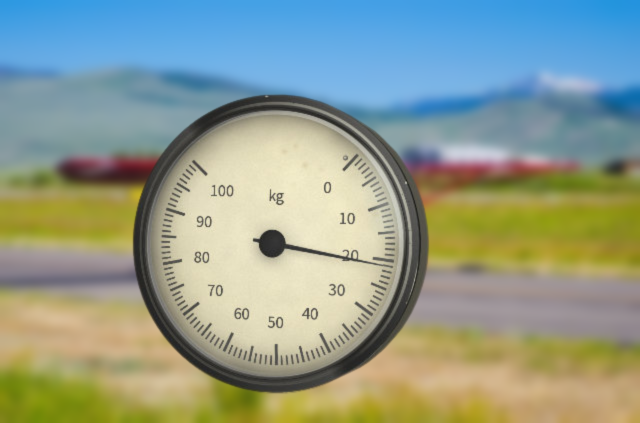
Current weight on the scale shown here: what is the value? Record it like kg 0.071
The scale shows kg 21
